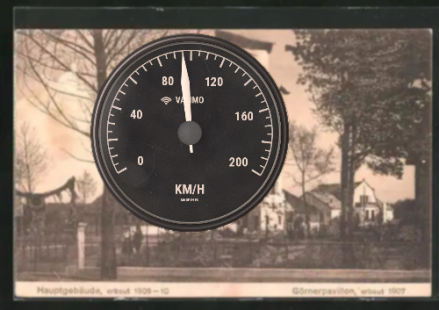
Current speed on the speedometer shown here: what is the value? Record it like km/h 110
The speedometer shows km/h 95
